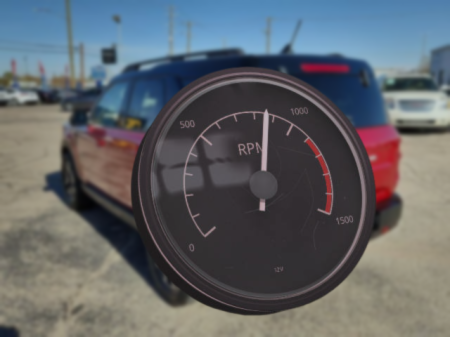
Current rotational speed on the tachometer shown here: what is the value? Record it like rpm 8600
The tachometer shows rpm 850
